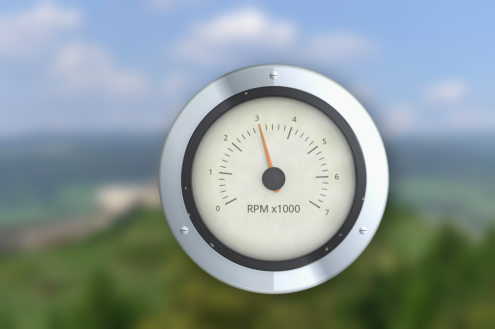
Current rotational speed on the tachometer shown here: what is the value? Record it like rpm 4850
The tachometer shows rpm 3000
